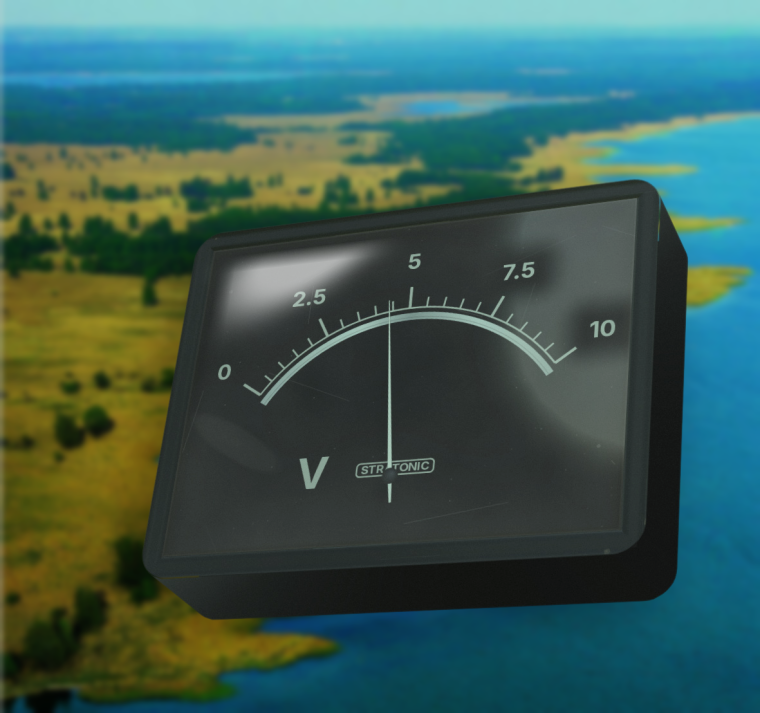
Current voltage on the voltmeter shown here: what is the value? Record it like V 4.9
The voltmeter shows V 4.5
